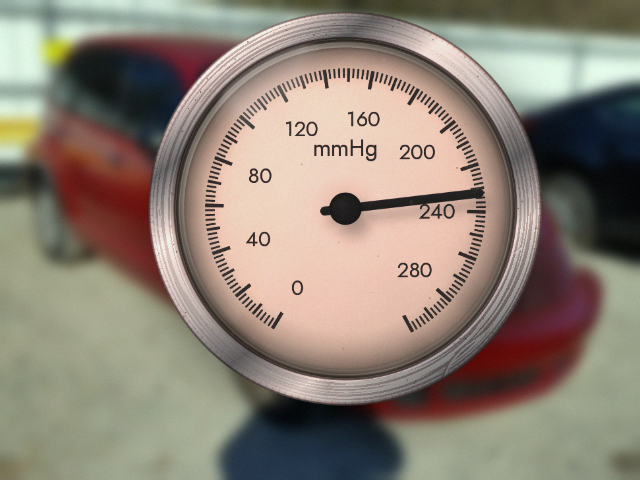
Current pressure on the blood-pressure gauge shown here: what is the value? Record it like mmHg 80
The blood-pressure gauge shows mmHg 232
